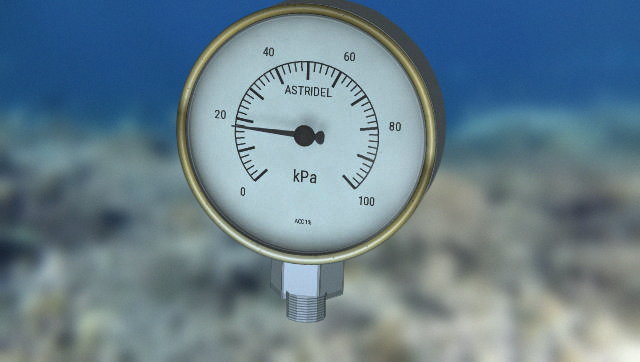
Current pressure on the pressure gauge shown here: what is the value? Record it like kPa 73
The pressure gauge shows kPa 18
